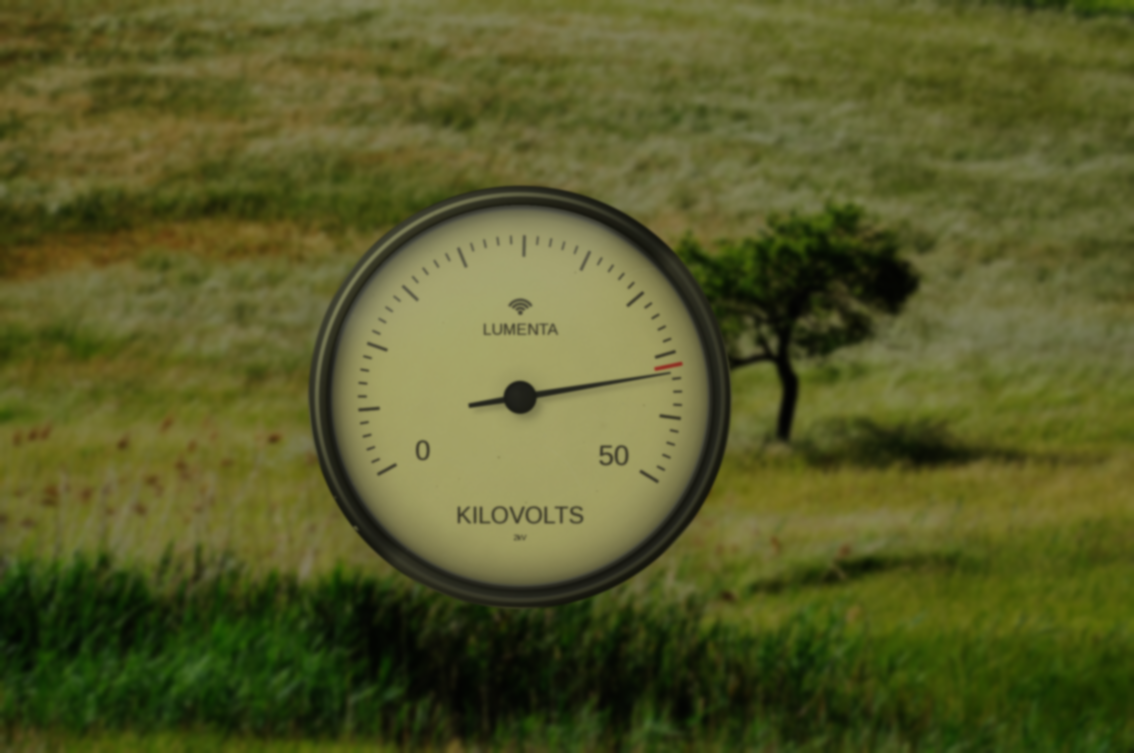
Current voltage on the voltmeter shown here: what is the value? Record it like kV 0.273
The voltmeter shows kV 41.5
